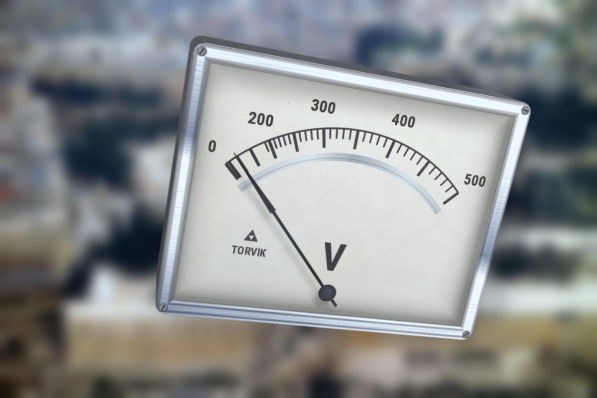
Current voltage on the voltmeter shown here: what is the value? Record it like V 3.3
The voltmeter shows V 100
